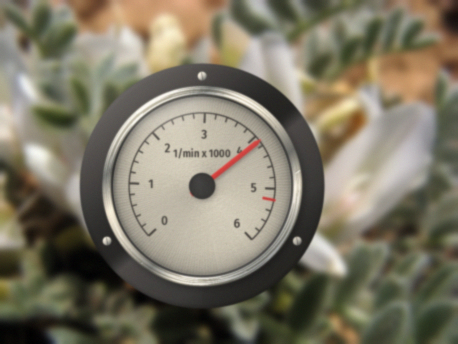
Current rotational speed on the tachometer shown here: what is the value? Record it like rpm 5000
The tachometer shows rpm 4100
